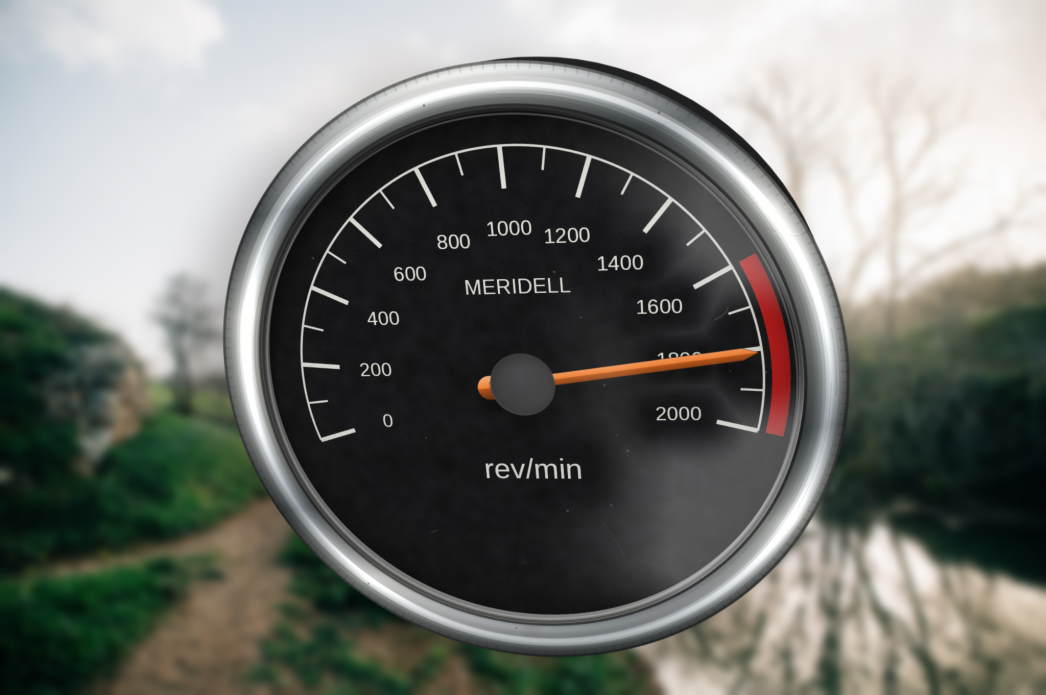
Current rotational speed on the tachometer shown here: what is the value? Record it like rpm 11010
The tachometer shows rpm 1800
